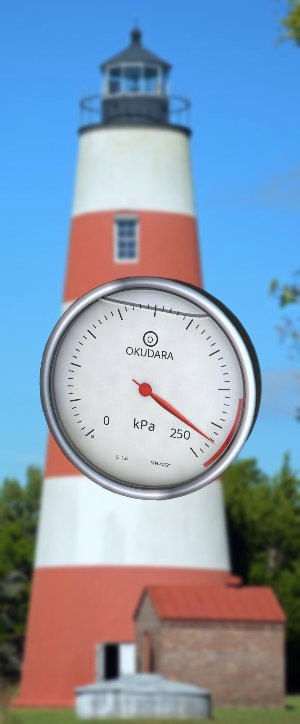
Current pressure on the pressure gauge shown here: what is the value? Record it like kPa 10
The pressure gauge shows kPa 235
